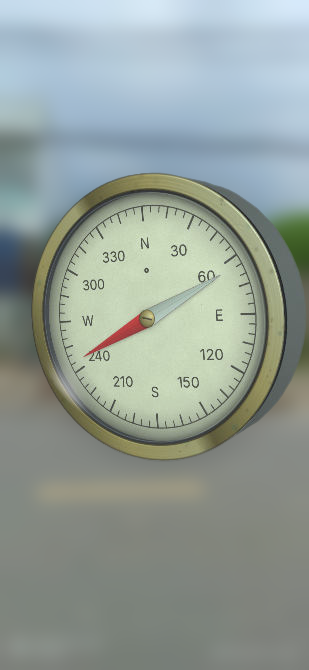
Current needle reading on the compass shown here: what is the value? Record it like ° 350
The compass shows ° 245
